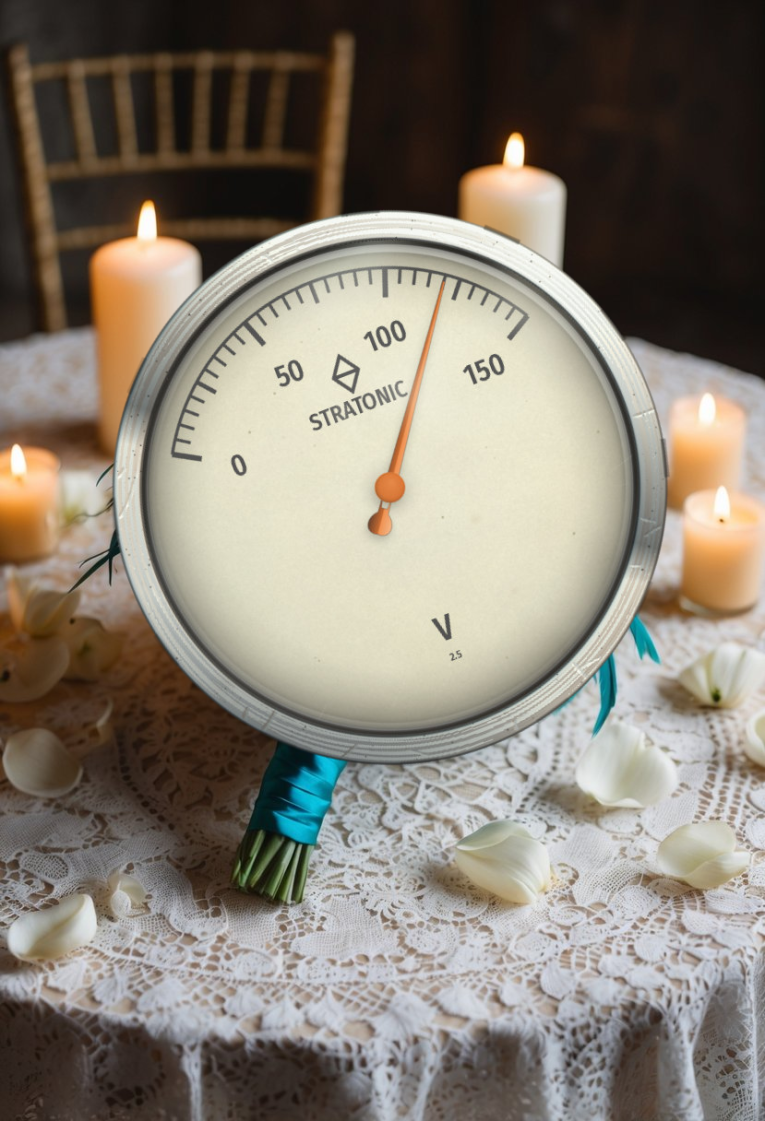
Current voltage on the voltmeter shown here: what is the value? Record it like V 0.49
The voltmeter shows V 120
